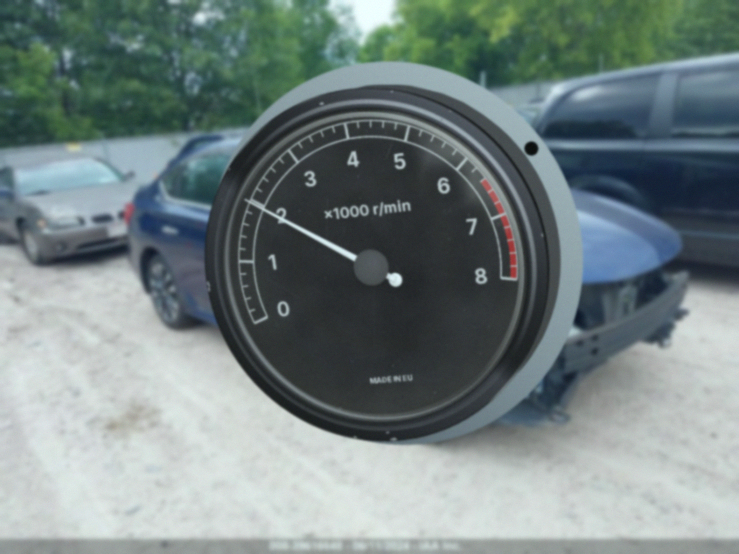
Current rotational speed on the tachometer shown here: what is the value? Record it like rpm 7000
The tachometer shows rpm 2000
